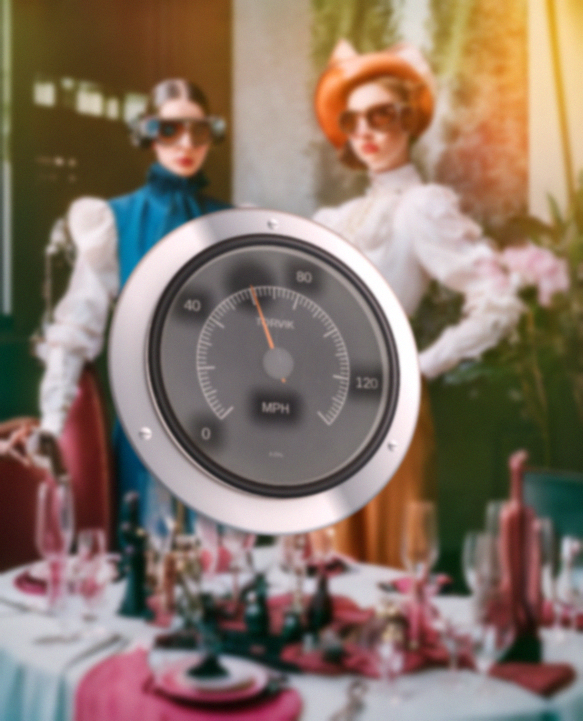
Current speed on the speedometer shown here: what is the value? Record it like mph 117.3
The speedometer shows mph 60
